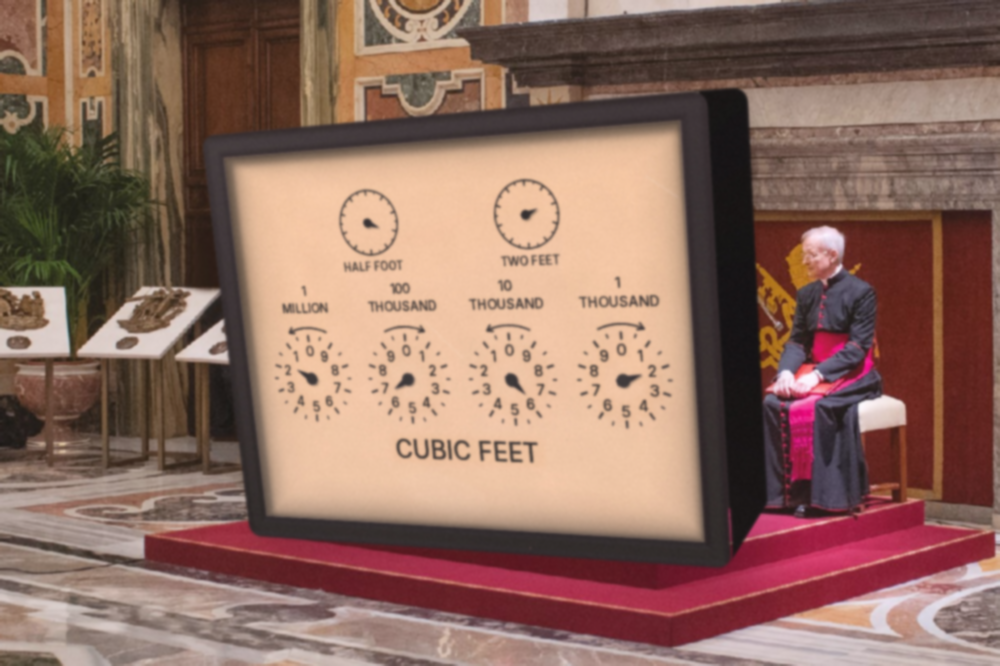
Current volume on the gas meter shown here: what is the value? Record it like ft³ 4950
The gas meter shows ft³ 166200
